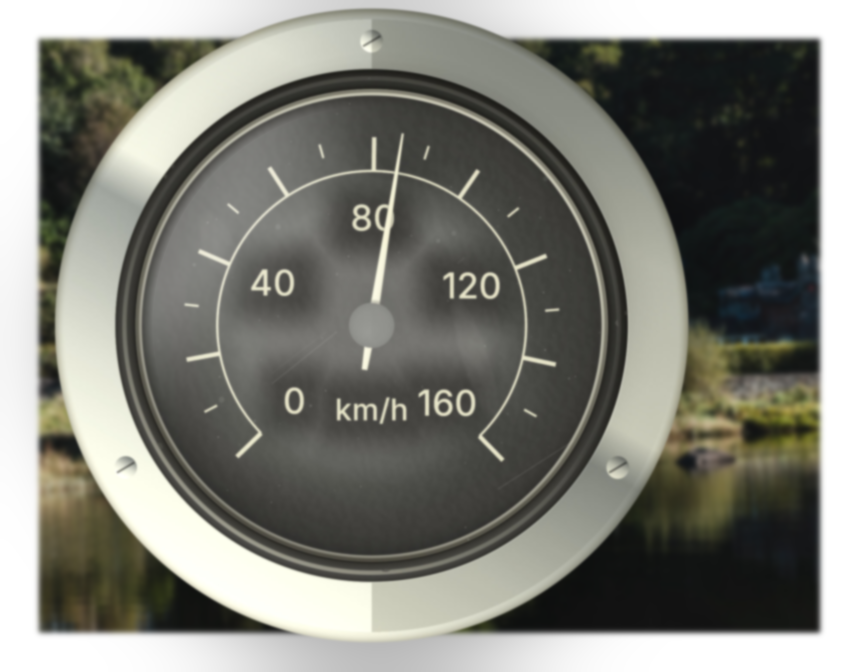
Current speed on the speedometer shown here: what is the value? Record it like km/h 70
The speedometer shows km/h 85
